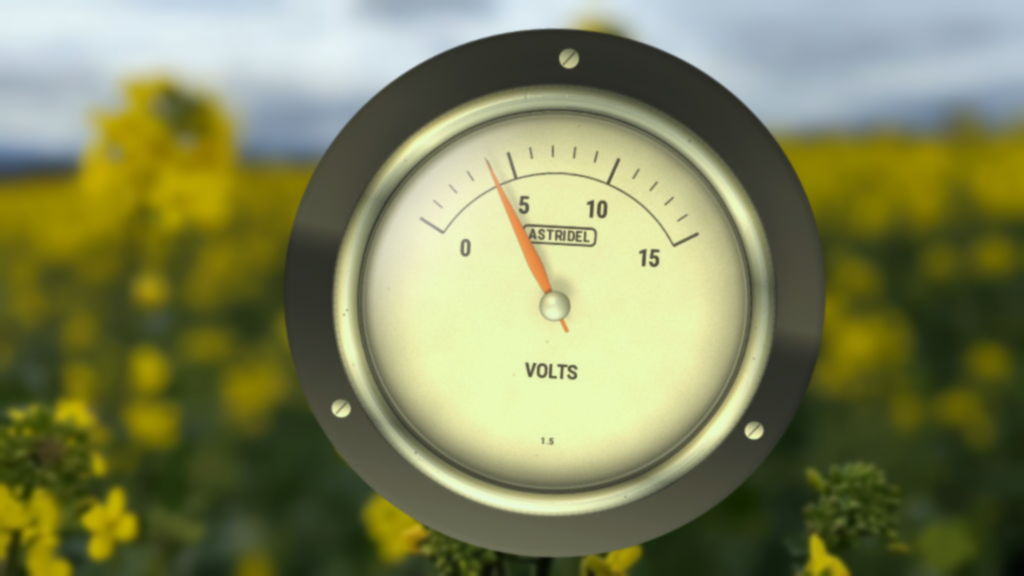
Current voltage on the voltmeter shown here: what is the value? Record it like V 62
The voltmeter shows V 4
